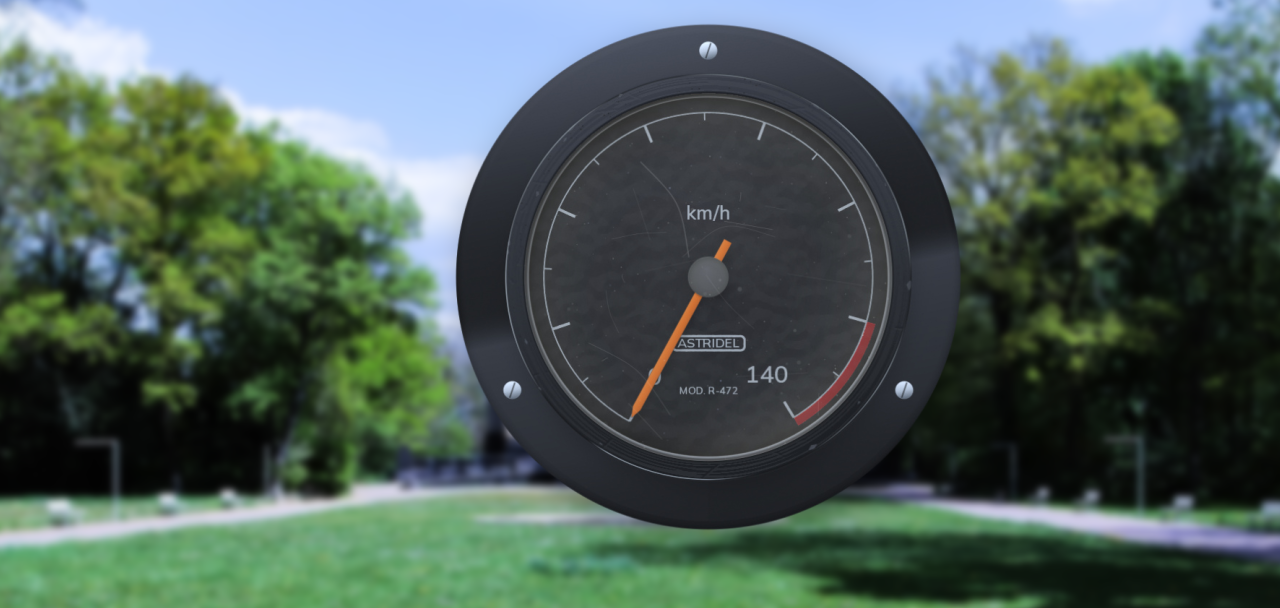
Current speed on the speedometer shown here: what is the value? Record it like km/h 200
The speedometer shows km/h 0
